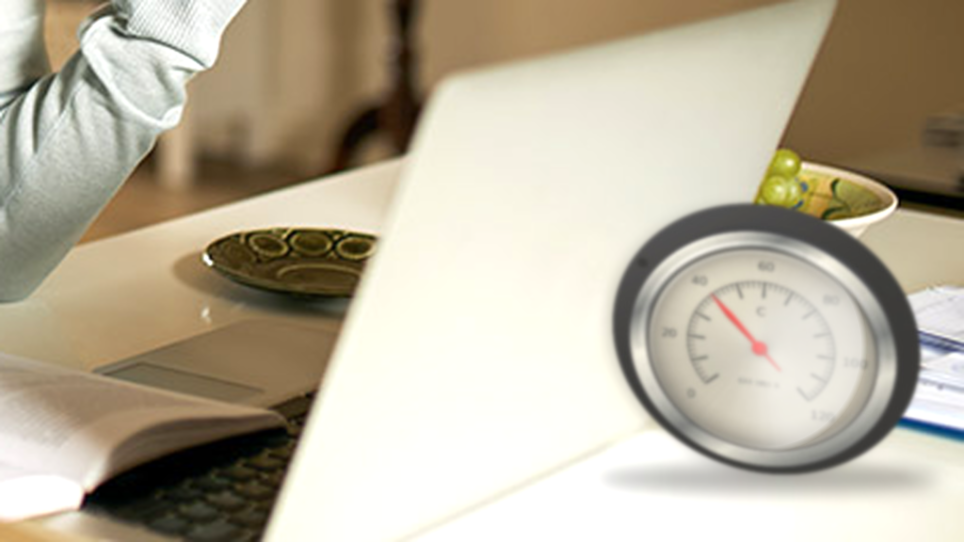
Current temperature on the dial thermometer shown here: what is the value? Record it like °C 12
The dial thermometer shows °C 40
